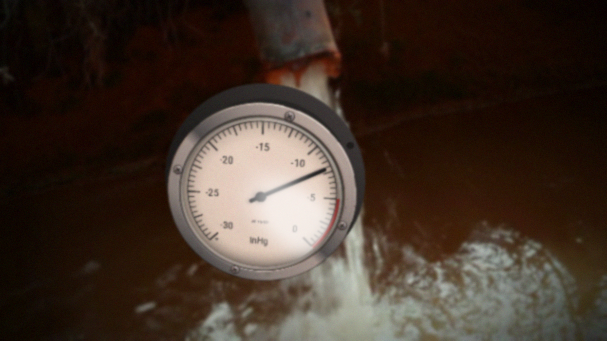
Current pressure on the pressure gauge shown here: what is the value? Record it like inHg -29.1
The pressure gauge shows inHg -8
